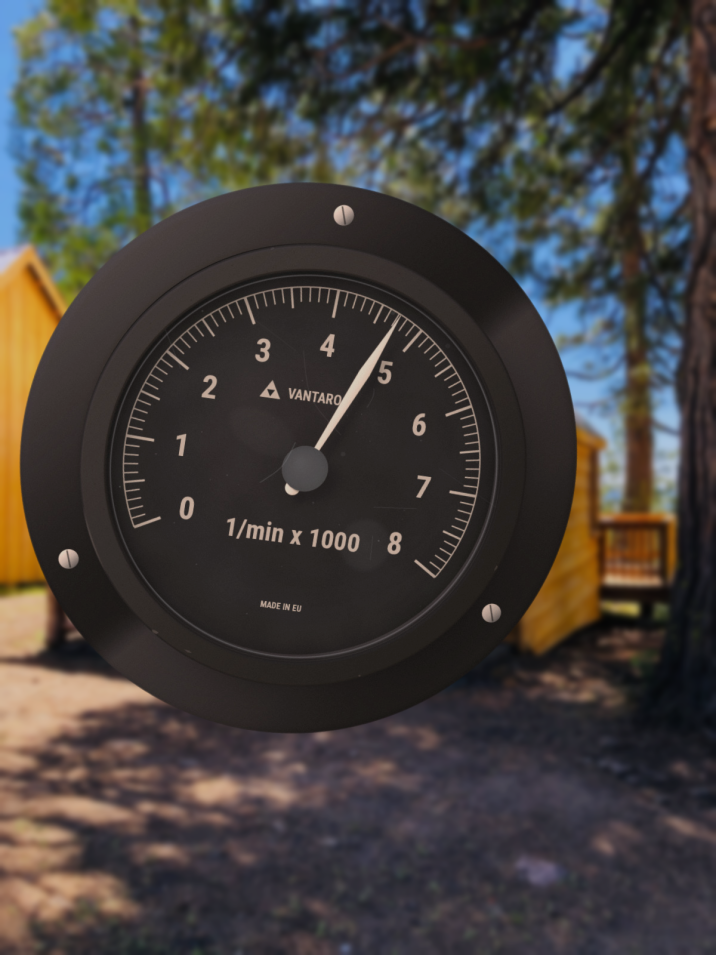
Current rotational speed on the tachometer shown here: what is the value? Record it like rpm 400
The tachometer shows rpm 4700
